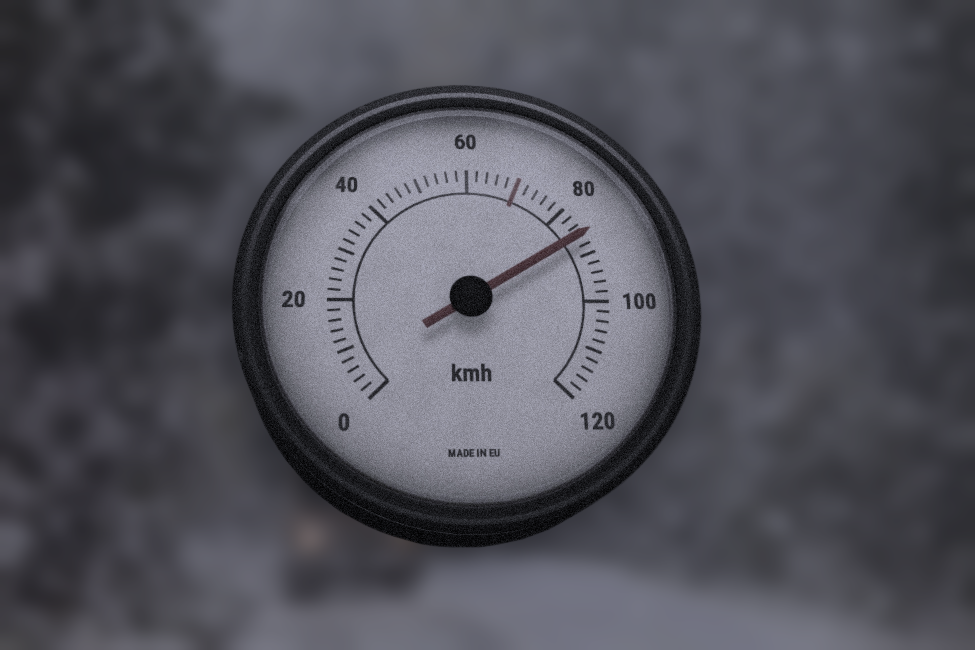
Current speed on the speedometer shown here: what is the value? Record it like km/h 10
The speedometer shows km/h 86
